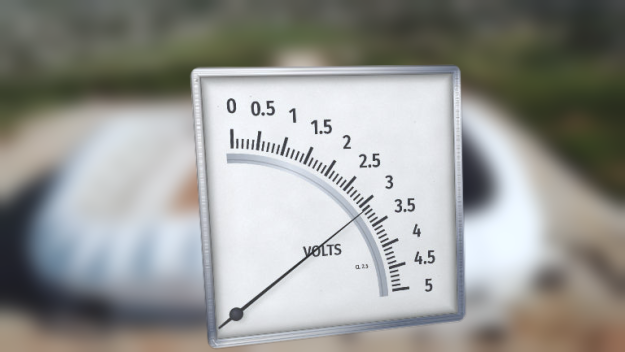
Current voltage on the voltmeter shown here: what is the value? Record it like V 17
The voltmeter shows V 3.1
